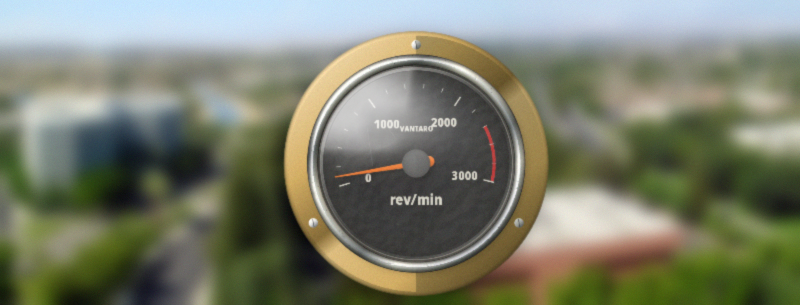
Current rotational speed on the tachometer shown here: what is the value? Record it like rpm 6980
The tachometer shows rpm 100
